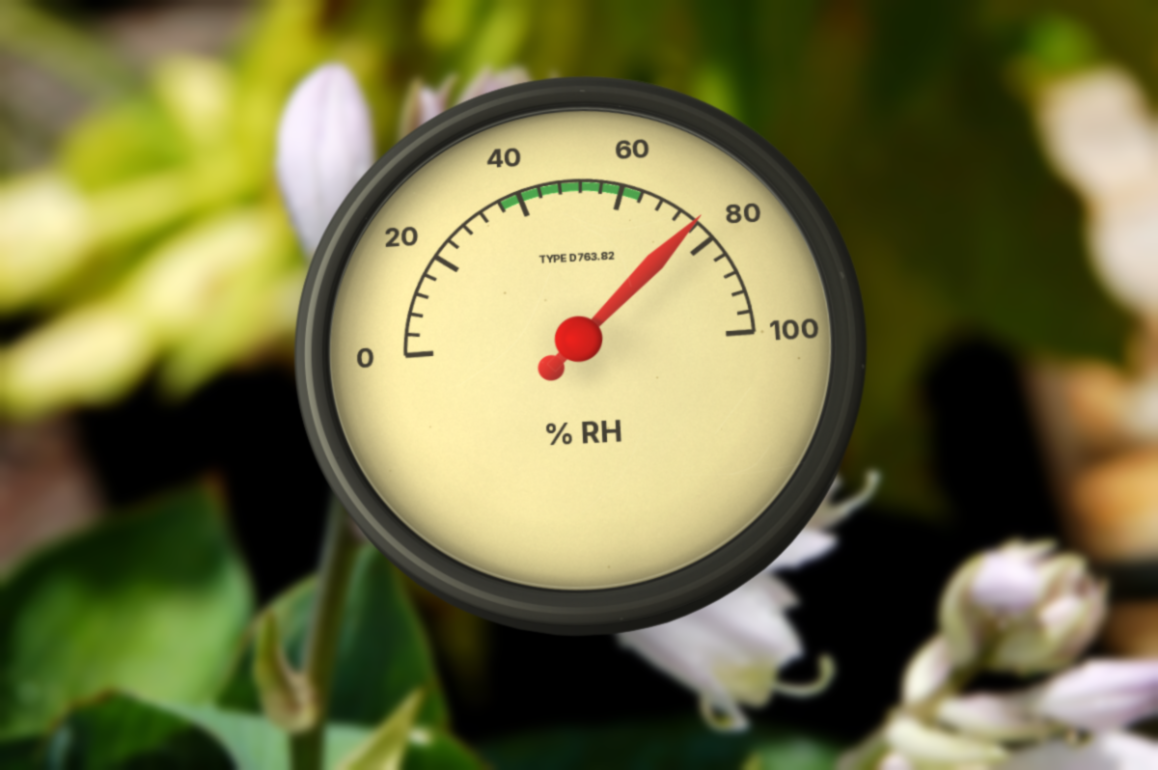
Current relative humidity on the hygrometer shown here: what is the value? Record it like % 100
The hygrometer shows % 76
